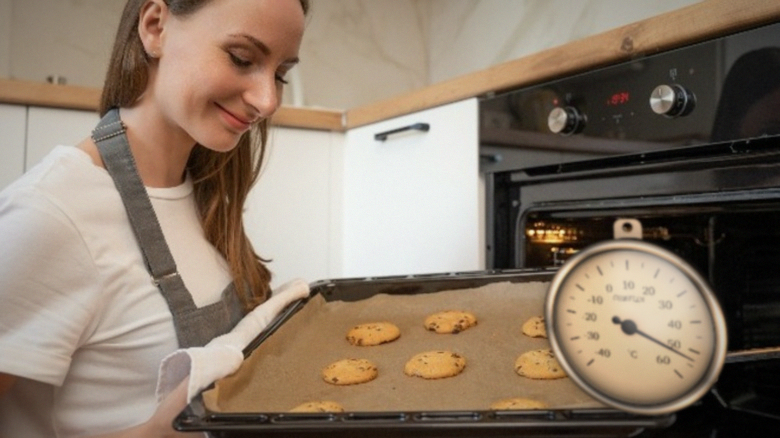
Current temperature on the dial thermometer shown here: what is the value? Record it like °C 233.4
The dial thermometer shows °C 52.5
